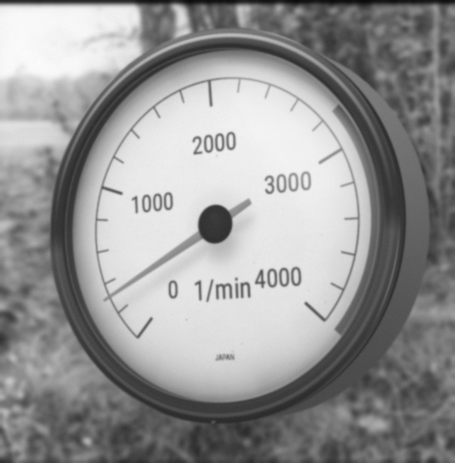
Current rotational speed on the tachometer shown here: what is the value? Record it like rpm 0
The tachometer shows rpm 300
